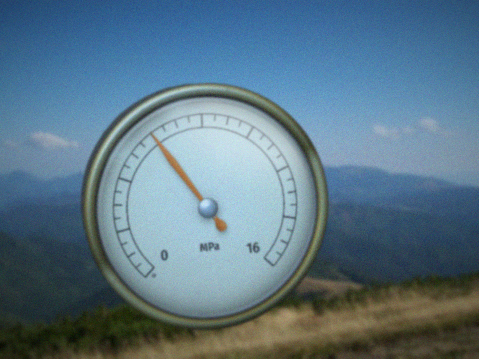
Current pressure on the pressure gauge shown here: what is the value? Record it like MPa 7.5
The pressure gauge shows MPa 6
